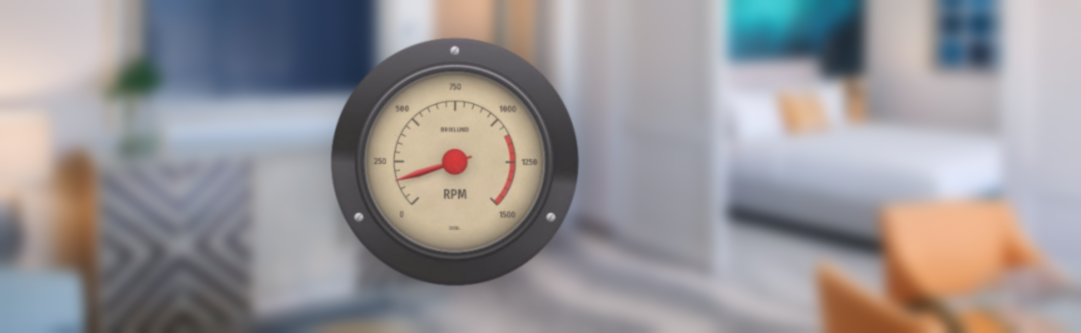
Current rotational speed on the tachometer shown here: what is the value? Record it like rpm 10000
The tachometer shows rpm 150
